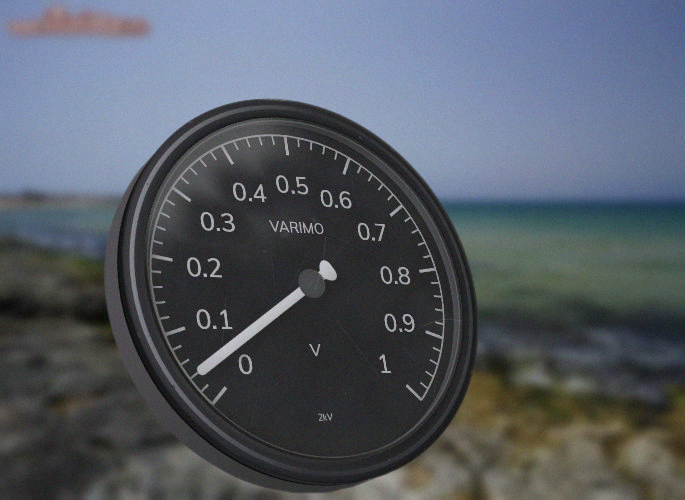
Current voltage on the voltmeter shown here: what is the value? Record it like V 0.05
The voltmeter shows V 0.04
